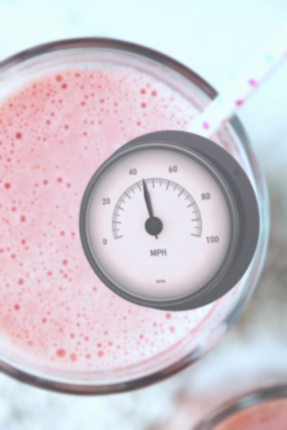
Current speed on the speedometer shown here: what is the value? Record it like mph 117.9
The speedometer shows mph 45
